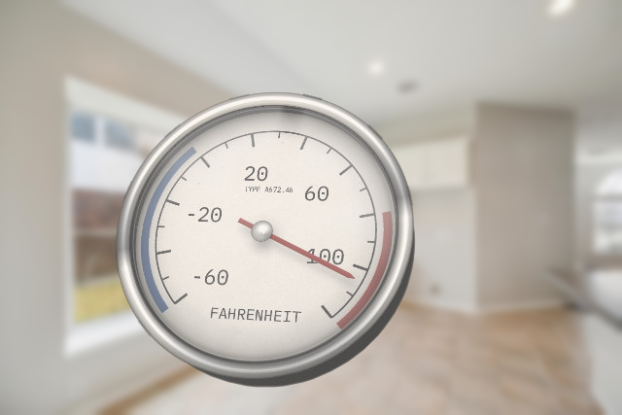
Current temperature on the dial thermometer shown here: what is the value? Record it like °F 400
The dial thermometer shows °F 105
